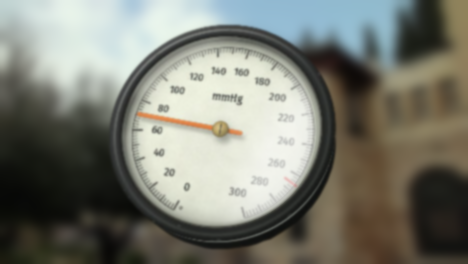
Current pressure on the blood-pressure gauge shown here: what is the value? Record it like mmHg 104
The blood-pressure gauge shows mmHg 70
